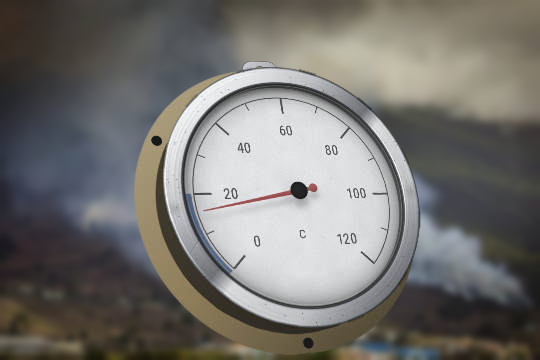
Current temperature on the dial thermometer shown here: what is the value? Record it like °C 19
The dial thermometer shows °C 15
